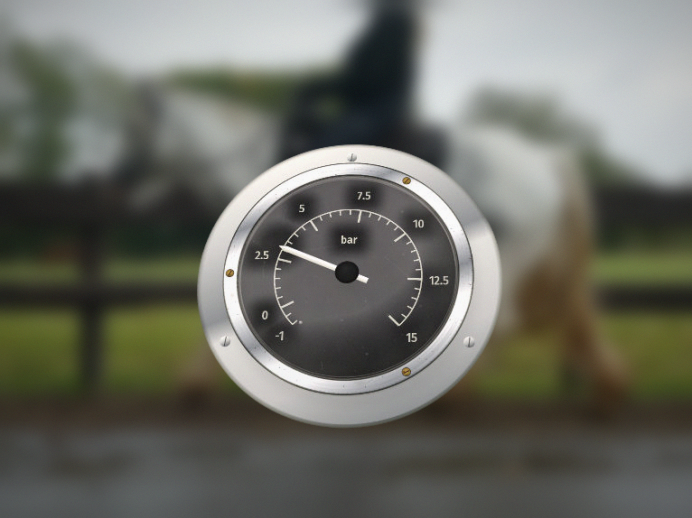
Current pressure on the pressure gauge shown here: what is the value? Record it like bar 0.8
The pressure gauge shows bar 3
